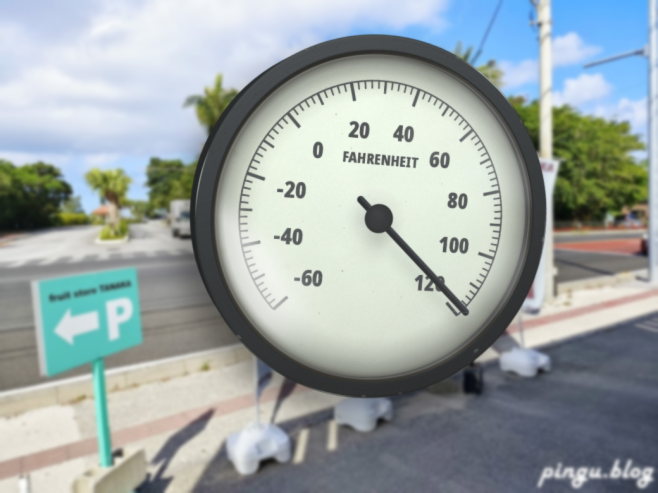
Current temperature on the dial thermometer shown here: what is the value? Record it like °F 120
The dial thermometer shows °F 118
